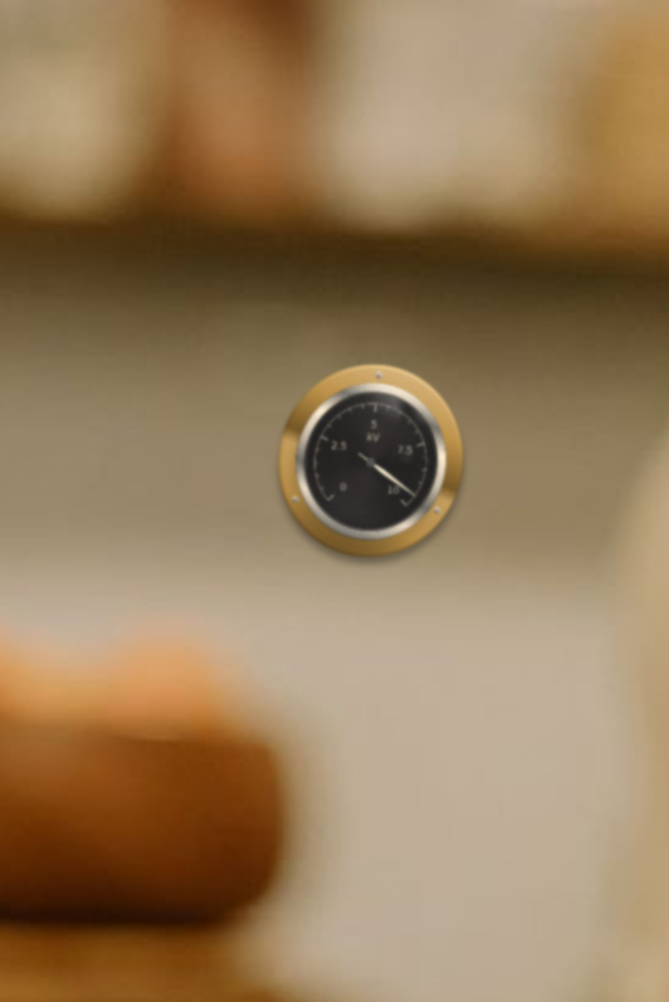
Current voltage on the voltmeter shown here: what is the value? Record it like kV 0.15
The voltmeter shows kV 9.5
